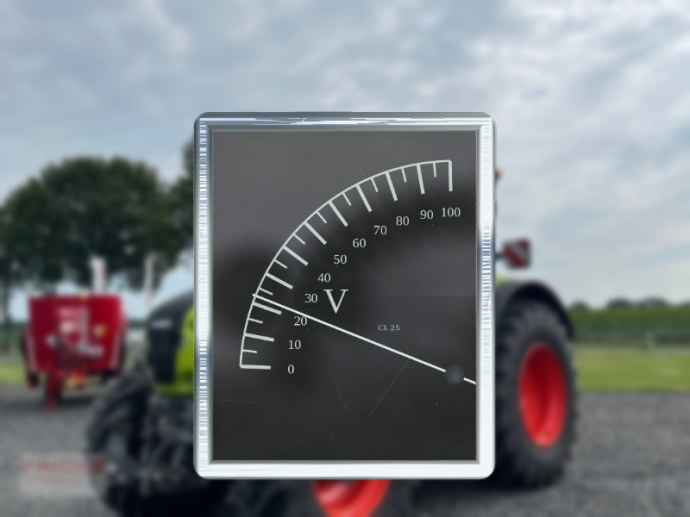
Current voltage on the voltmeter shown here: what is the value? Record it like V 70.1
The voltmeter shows V 22.5
